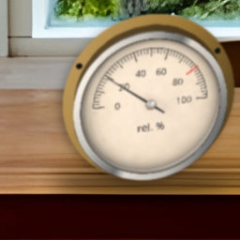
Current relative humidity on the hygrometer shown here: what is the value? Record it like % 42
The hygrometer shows % 20
